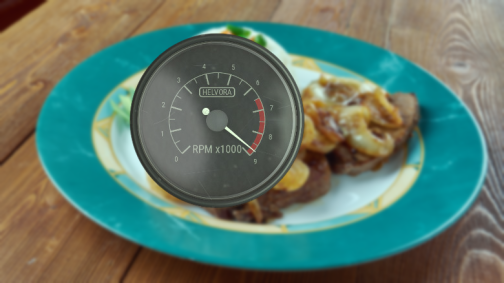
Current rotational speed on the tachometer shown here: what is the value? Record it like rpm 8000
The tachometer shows rpm 8750
